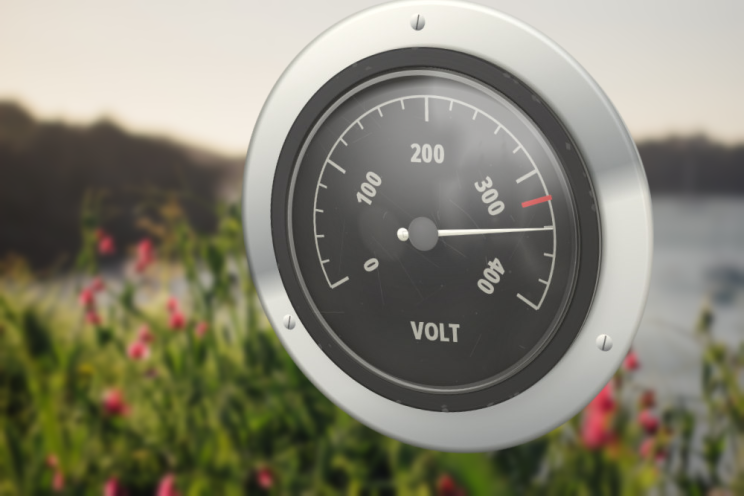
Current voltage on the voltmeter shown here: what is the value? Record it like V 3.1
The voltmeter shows V 340
